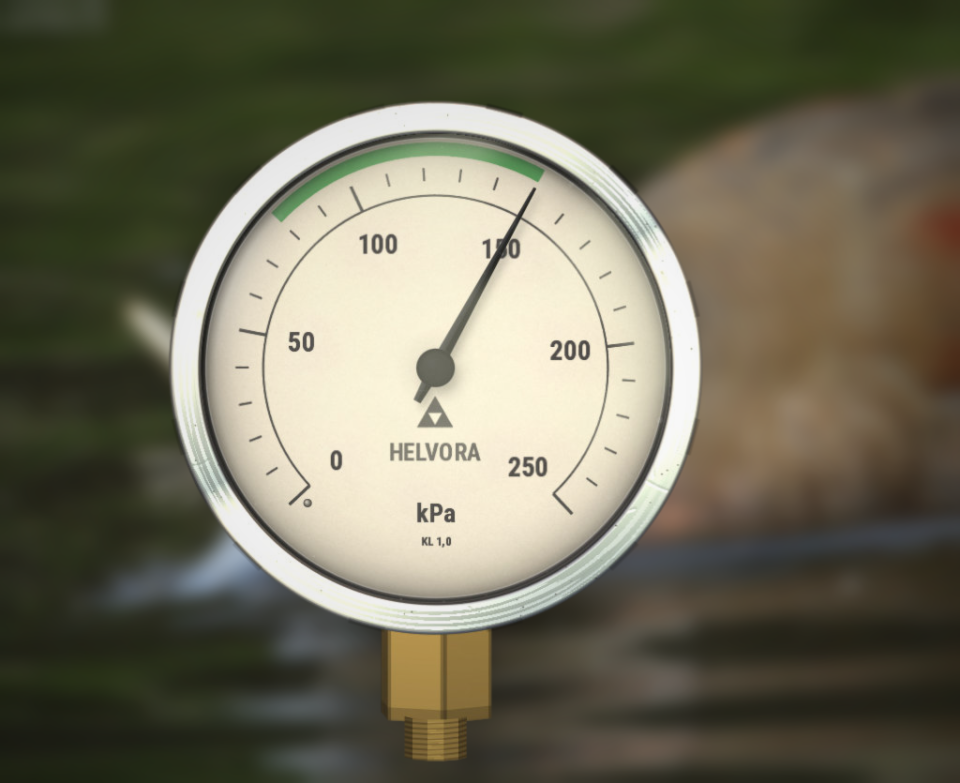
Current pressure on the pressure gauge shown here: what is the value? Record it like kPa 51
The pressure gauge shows kPa 150
